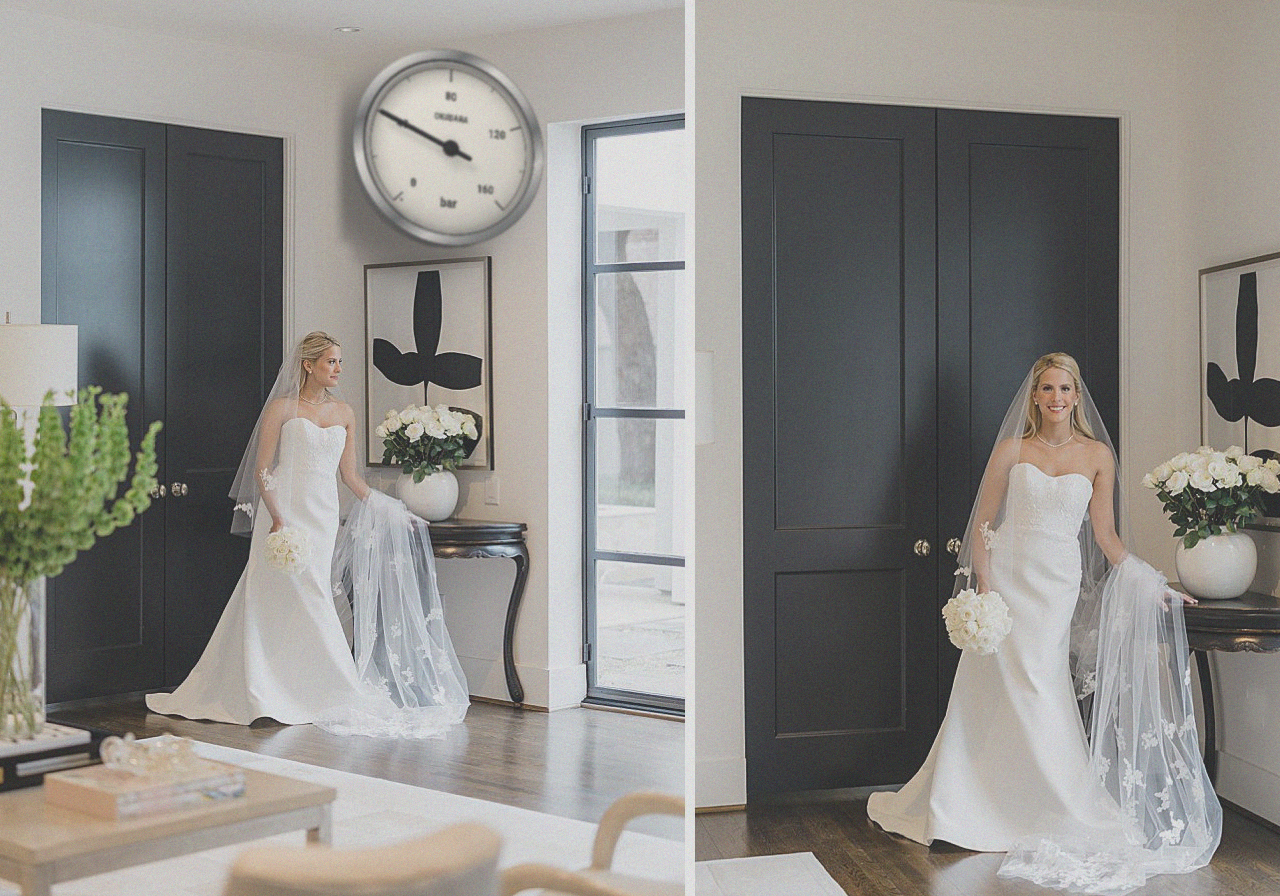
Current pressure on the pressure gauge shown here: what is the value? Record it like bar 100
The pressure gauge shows bar 40
